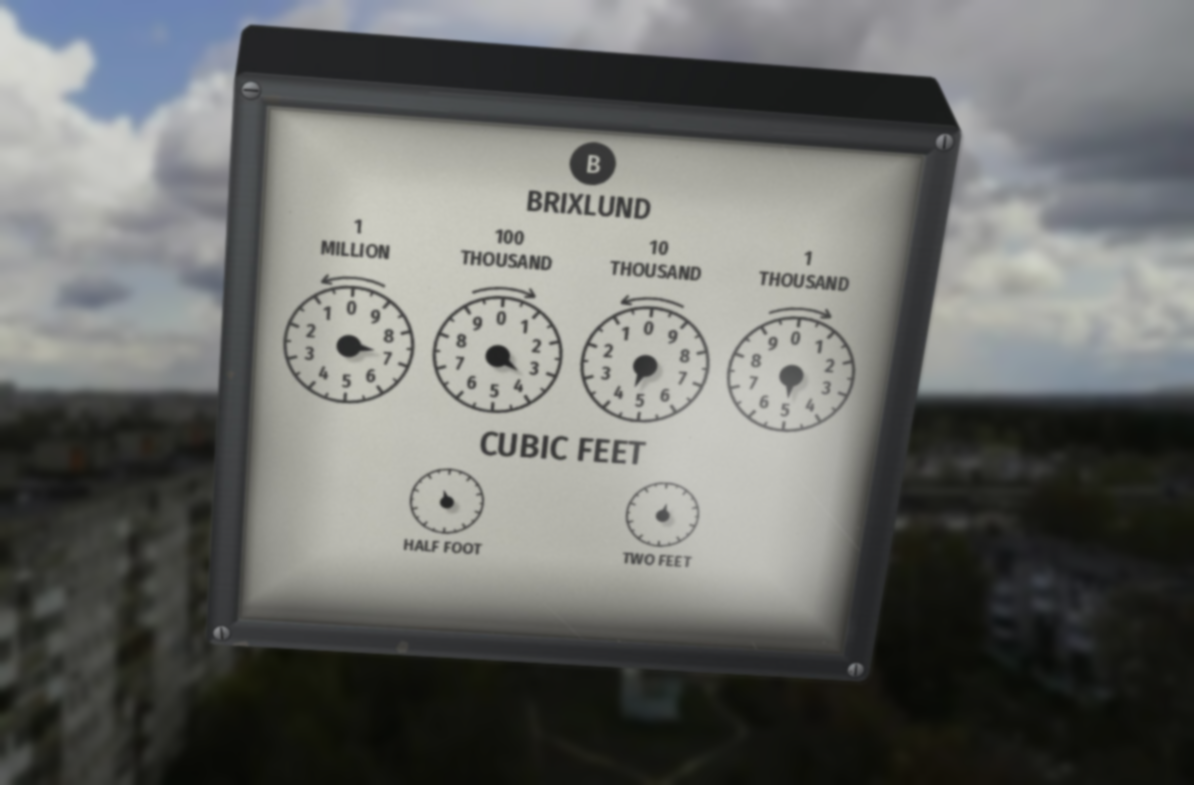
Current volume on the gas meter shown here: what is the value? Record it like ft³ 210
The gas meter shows ft³ 734500
